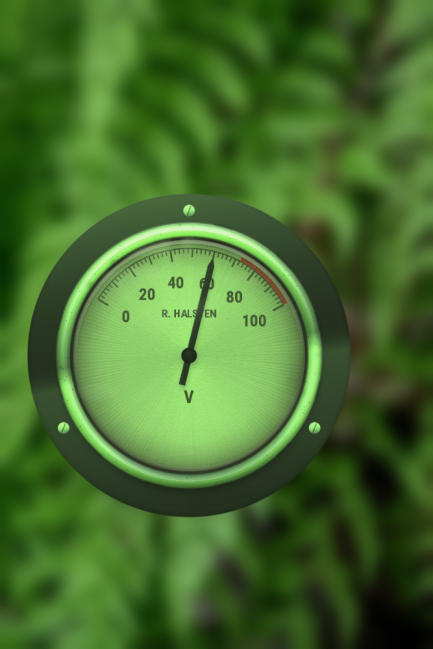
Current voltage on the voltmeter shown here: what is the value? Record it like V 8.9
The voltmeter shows V 60
